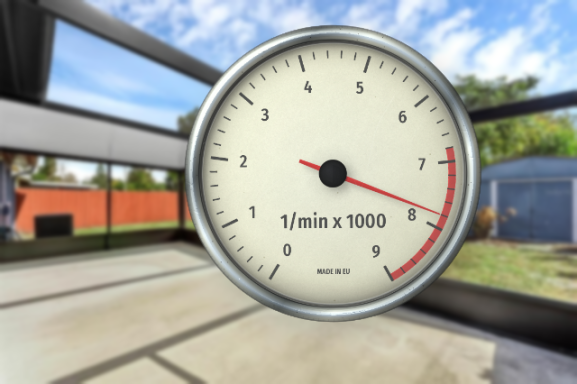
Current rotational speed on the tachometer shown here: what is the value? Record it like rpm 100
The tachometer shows rpm 7800
